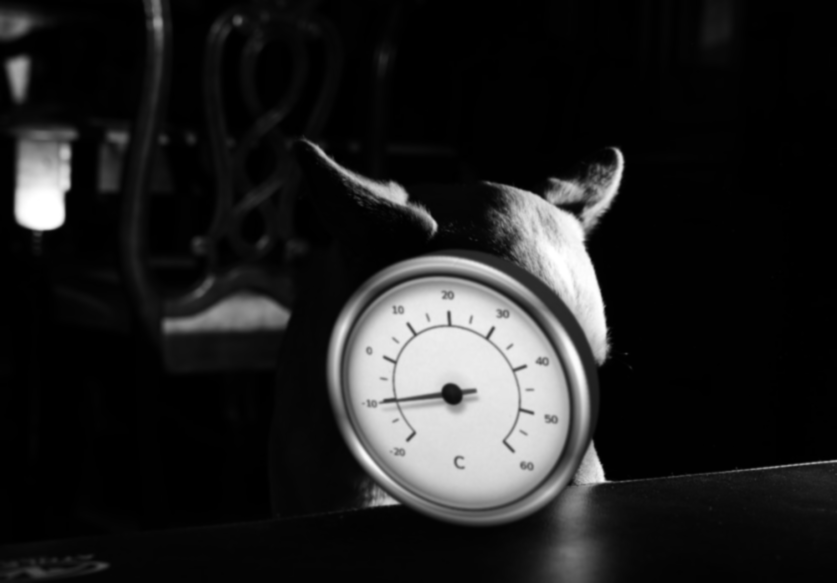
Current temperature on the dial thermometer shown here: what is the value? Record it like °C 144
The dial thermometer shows °C -10
